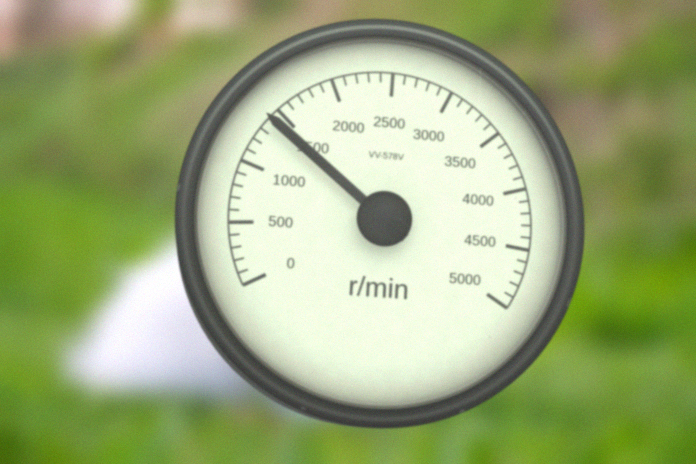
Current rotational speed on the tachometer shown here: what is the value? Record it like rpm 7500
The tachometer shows rpm 1400
